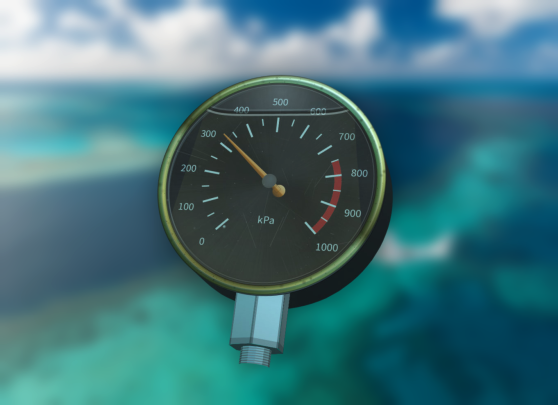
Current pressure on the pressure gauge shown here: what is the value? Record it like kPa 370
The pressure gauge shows kPa 325
